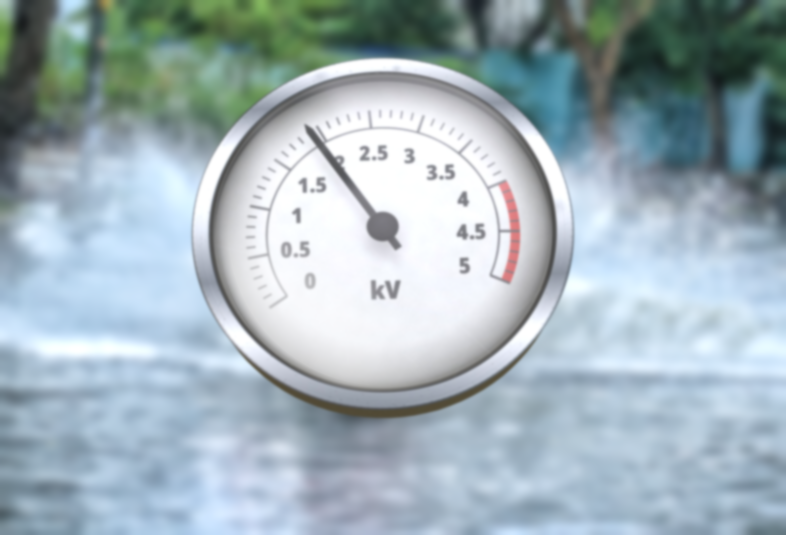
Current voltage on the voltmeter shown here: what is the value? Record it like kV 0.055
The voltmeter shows kV 1.9
